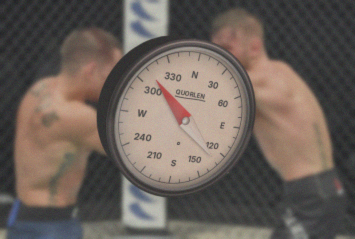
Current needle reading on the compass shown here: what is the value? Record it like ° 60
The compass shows ° 310
